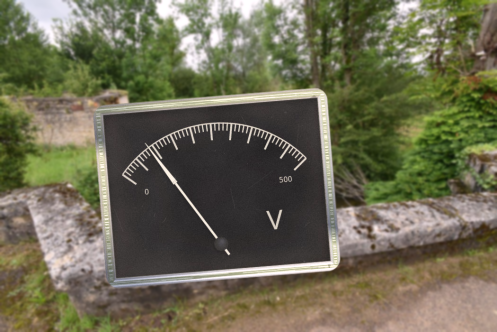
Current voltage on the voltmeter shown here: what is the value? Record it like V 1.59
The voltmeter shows V 90
